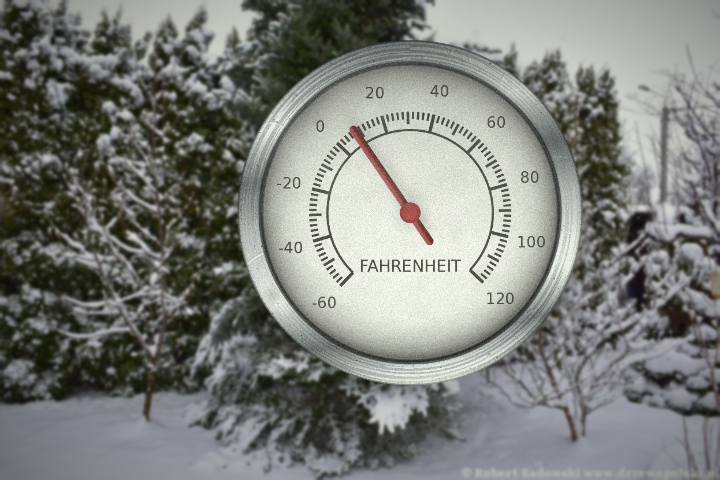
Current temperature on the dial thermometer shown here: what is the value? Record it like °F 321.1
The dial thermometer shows °F 8
